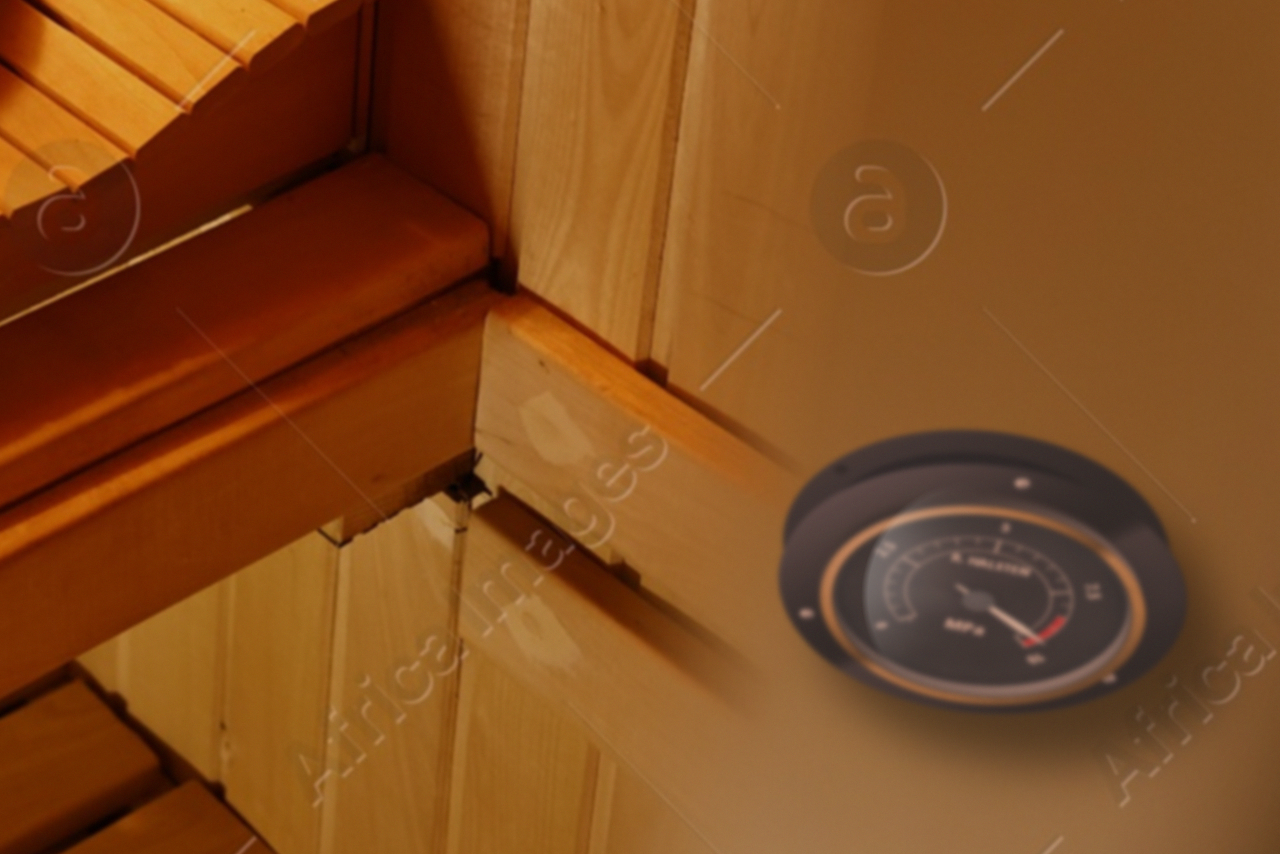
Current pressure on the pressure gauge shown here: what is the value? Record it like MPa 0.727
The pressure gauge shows MPa 9.5
